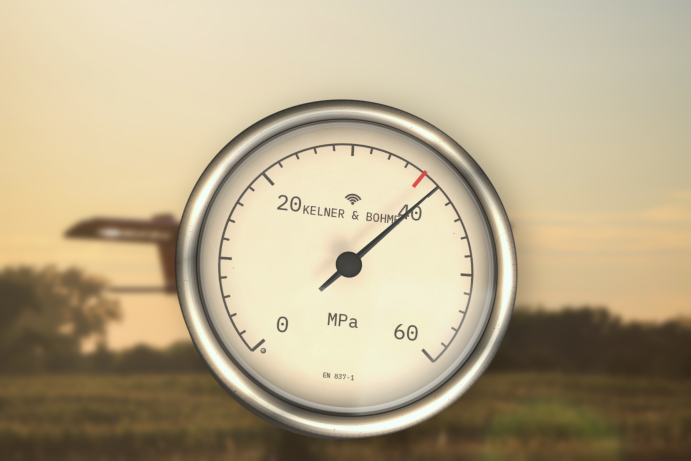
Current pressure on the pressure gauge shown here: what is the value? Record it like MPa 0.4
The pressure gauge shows MPa 40
